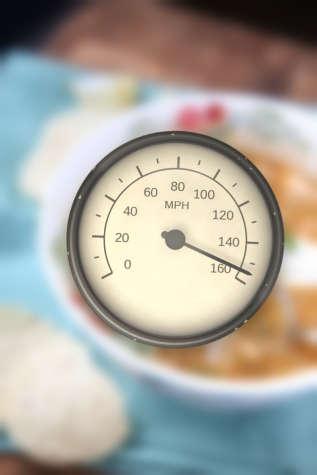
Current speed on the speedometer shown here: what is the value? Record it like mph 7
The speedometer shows mph 155
